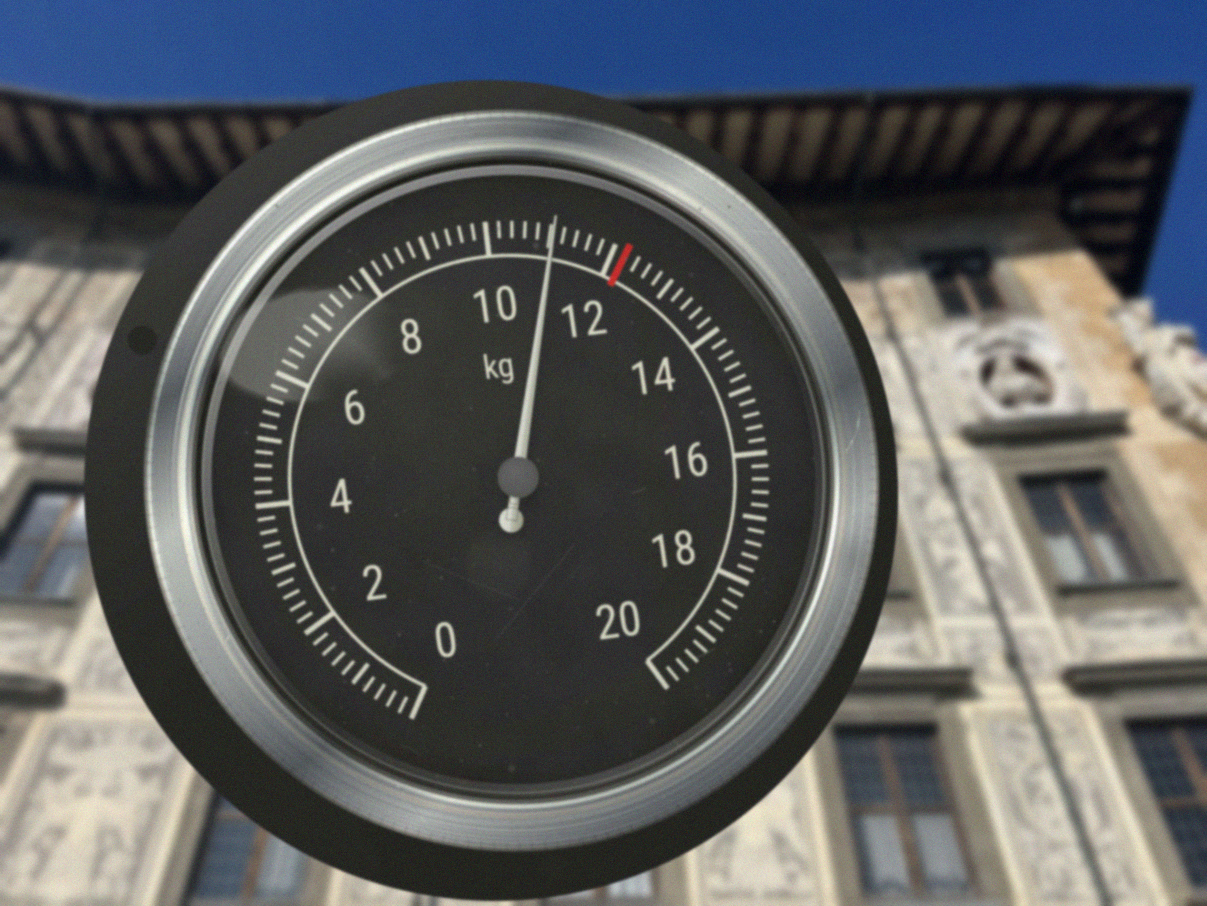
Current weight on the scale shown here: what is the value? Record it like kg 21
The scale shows kg 11
